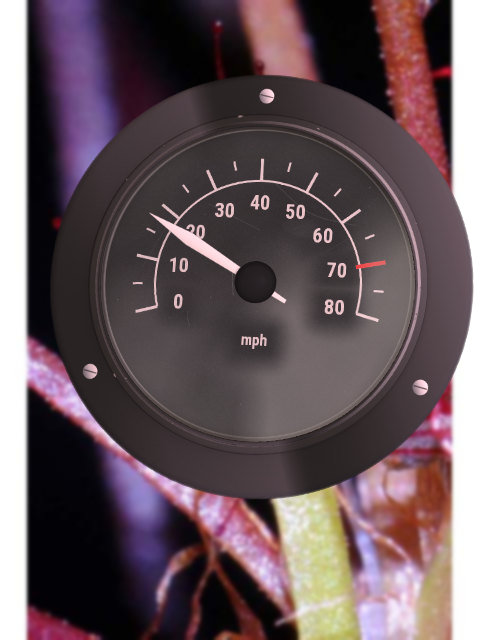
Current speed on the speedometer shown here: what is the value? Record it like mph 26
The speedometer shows mph 17.5
